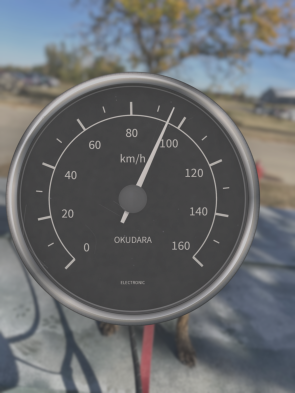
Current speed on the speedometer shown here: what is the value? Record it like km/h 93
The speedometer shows km/h 95
